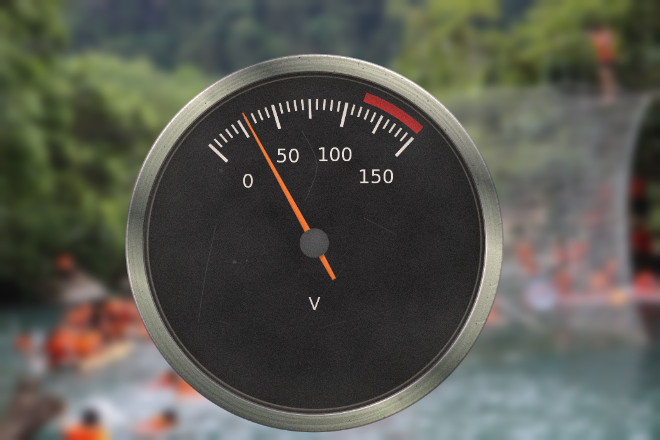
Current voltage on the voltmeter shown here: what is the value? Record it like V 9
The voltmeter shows V 30
